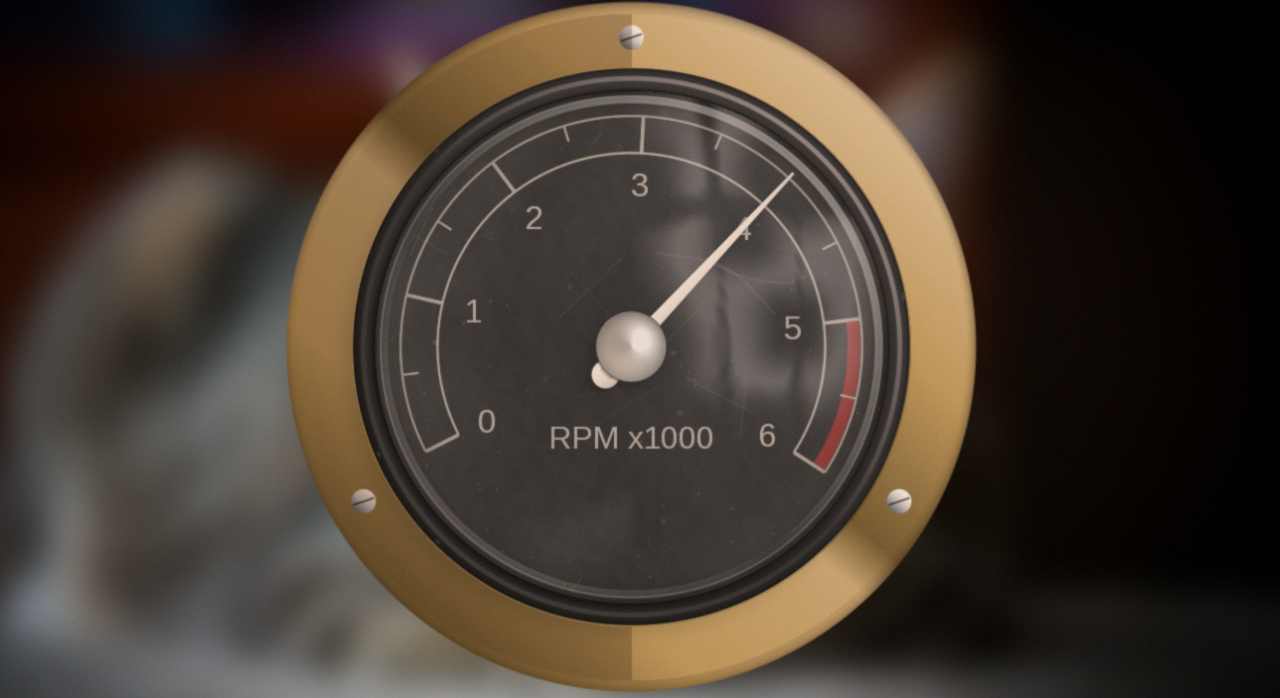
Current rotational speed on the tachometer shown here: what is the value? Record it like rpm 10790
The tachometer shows rpm 4000
